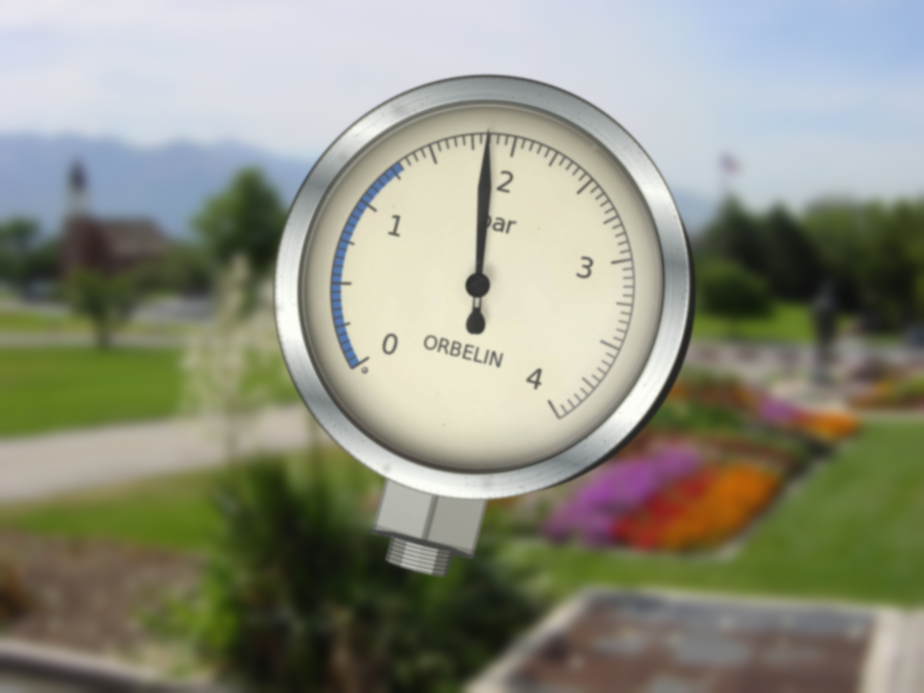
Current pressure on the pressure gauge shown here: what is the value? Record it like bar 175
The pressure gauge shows bar 1.85
